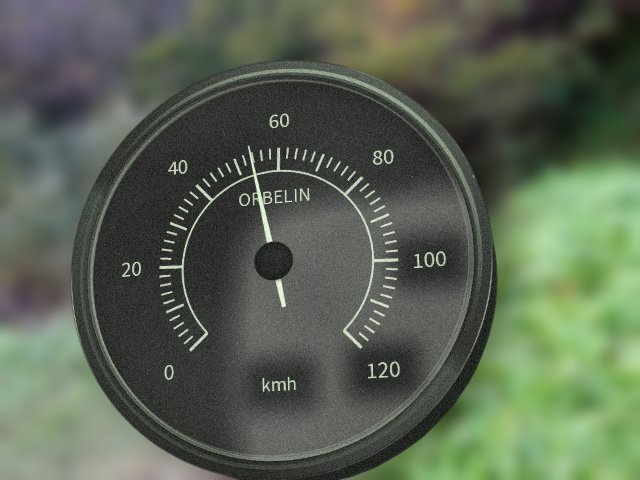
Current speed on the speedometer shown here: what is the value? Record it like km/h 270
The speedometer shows km/h 54
